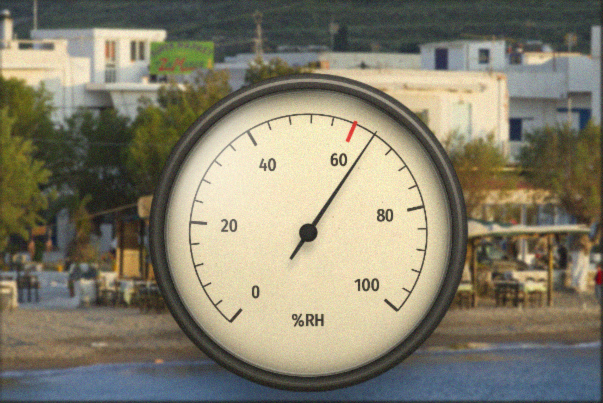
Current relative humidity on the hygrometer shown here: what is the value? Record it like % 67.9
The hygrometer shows % 64
